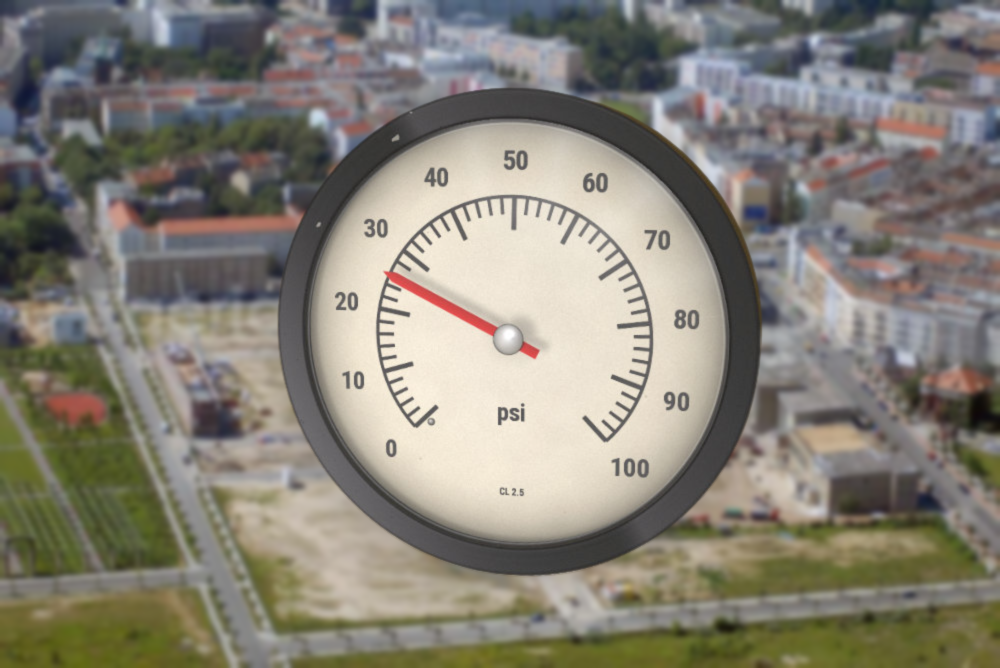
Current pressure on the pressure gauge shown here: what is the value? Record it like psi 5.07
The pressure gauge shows psi 26
